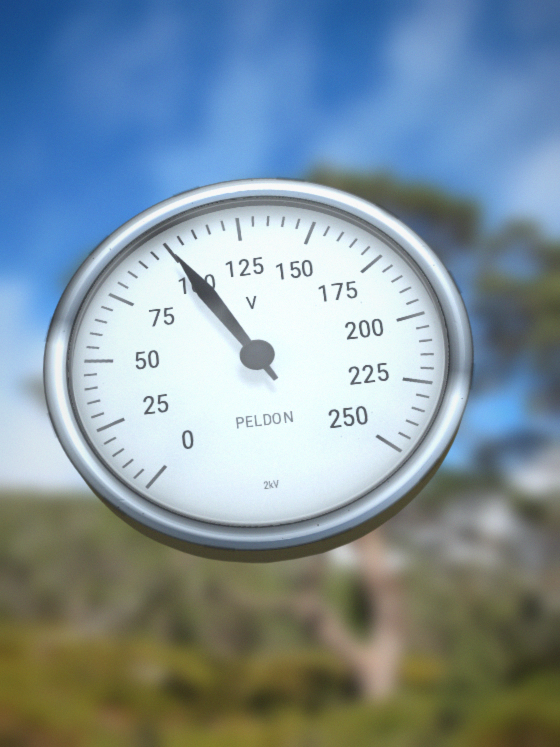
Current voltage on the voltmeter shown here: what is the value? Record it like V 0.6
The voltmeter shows V 100
